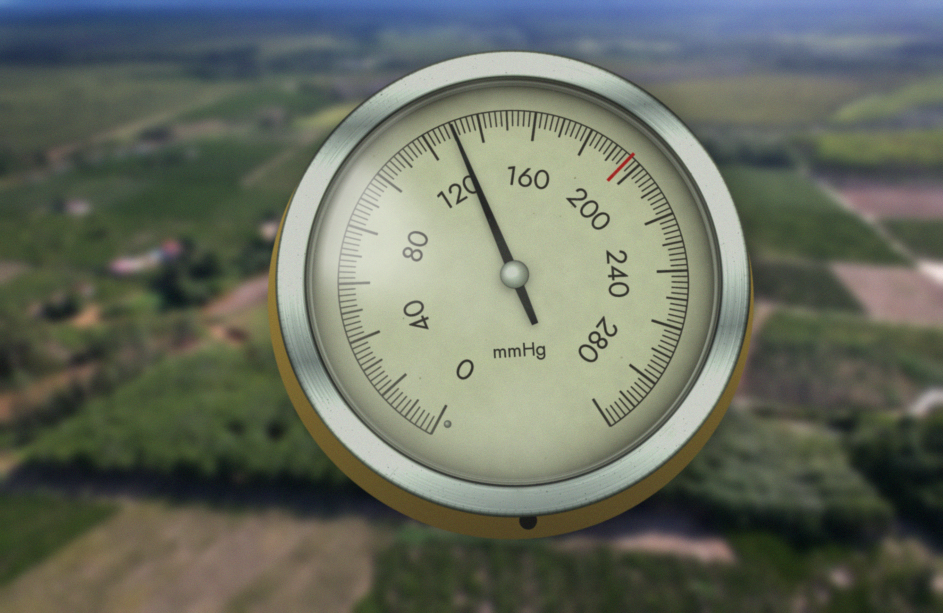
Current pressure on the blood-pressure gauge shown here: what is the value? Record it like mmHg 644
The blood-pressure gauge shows mmHg 130
